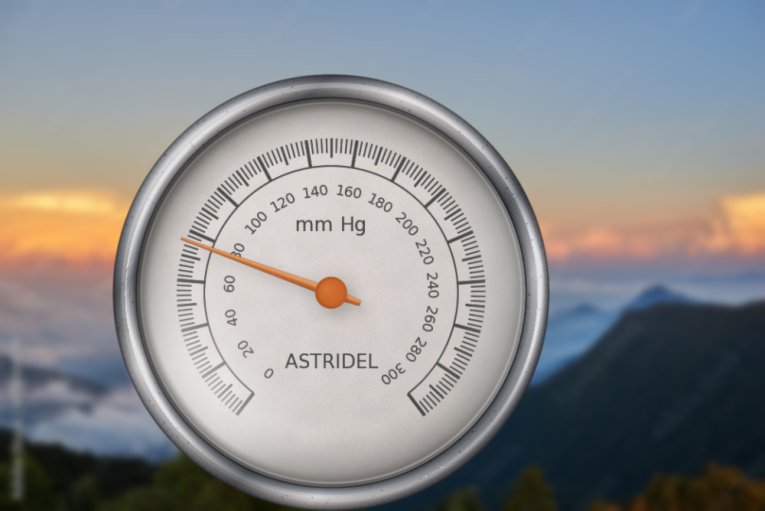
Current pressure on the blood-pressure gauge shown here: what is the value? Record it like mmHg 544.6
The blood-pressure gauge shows mmHg 76
